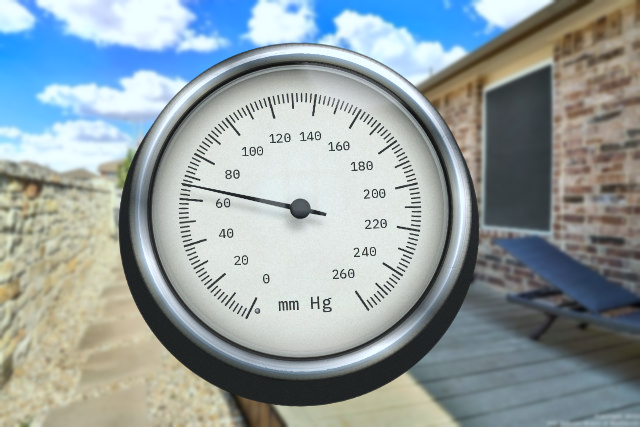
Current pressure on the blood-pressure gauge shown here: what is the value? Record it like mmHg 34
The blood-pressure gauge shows mmHg 66
